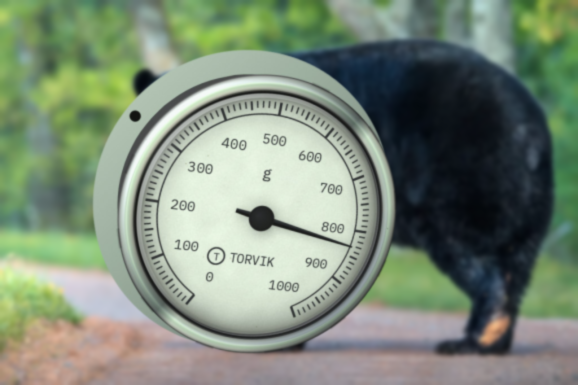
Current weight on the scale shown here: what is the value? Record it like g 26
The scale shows g 830
